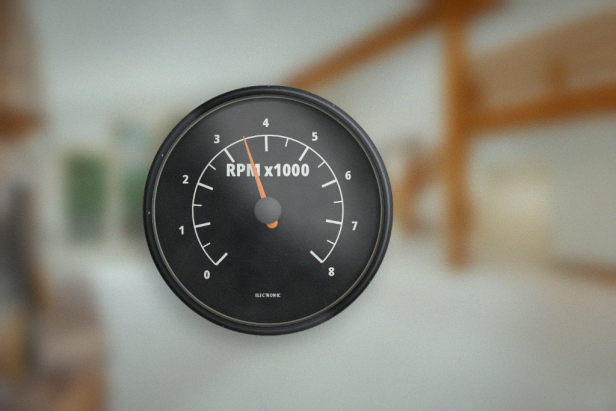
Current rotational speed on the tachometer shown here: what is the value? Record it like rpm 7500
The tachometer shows rpm 3500
